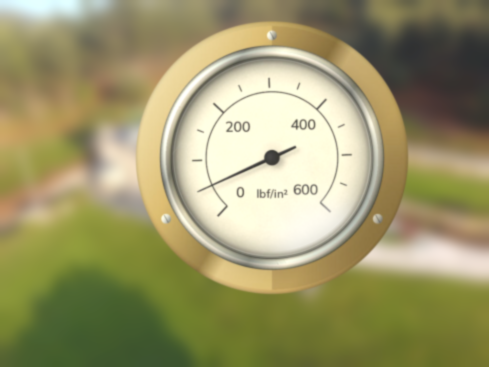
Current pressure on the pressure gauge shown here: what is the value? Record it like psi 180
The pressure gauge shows psi 50
